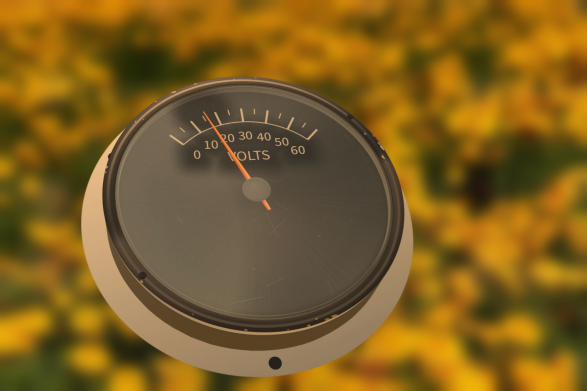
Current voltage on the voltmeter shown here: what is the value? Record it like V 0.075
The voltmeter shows V 15
